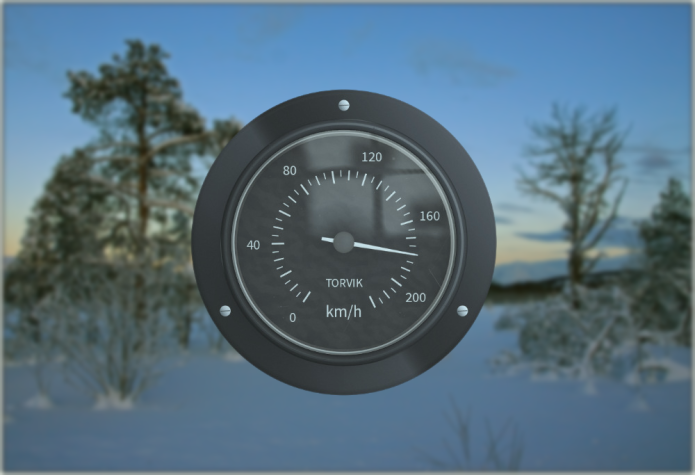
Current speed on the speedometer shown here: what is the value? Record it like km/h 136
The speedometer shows km/h 180
